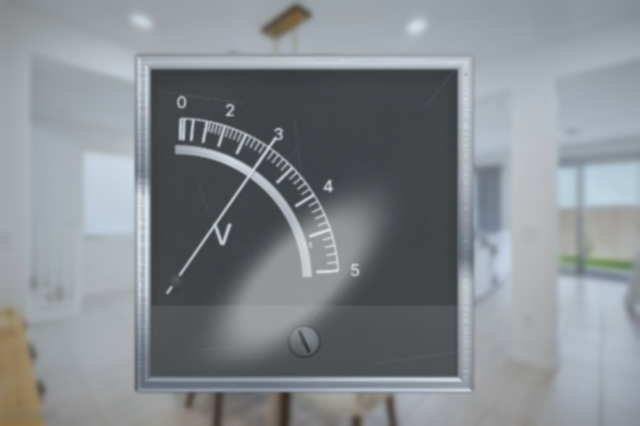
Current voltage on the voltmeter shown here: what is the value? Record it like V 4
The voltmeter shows V 3
